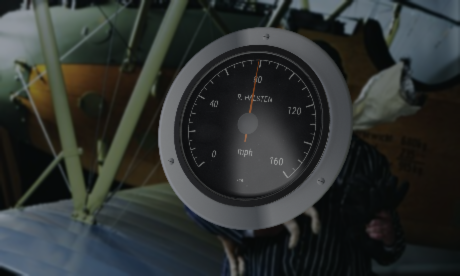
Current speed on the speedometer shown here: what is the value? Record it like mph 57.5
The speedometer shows mph 80
